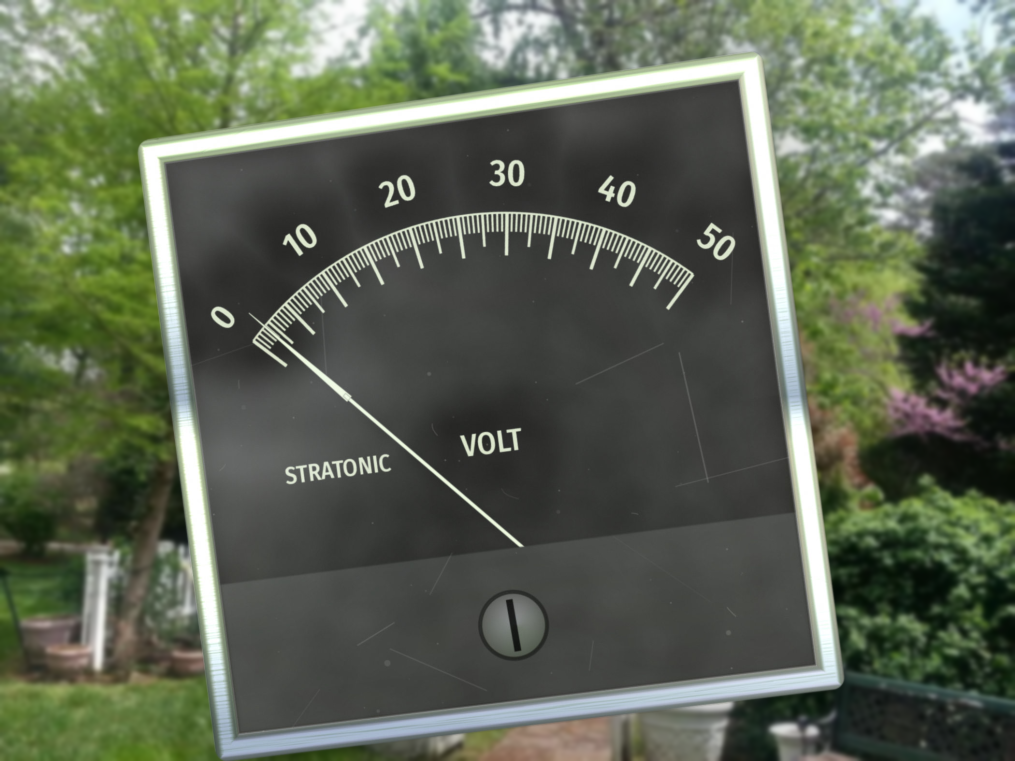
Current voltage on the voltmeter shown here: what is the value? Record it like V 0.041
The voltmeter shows V 2
